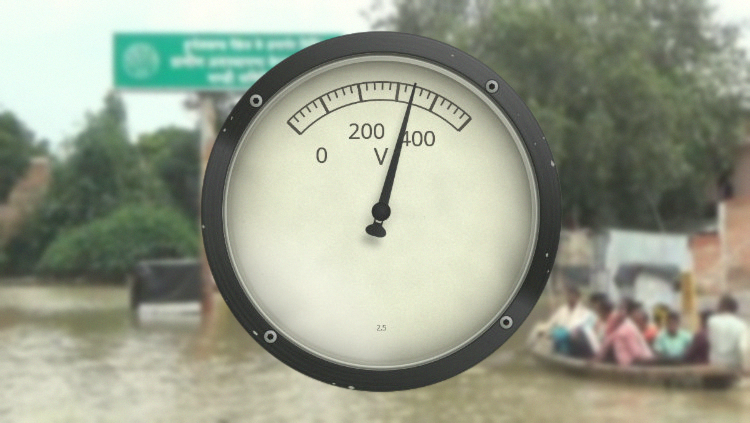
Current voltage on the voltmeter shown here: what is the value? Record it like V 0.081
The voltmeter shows V 340
